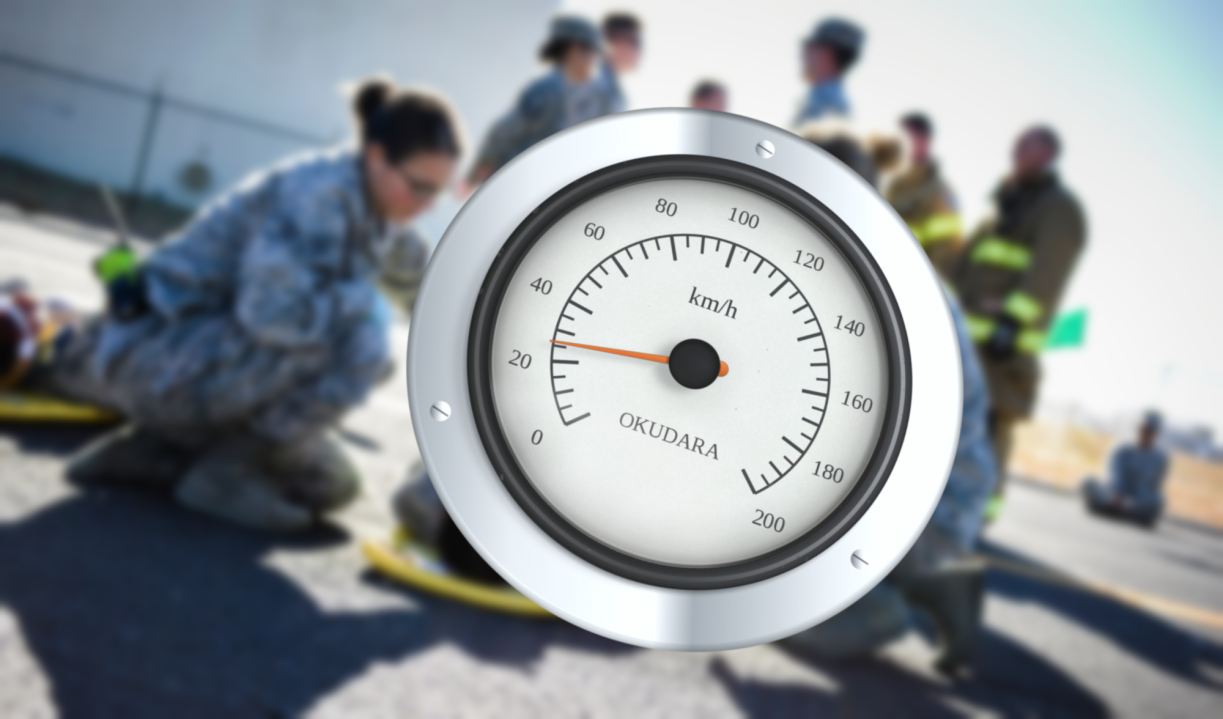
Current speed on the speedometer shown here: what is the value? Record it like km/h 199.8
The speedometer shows km/h 25
